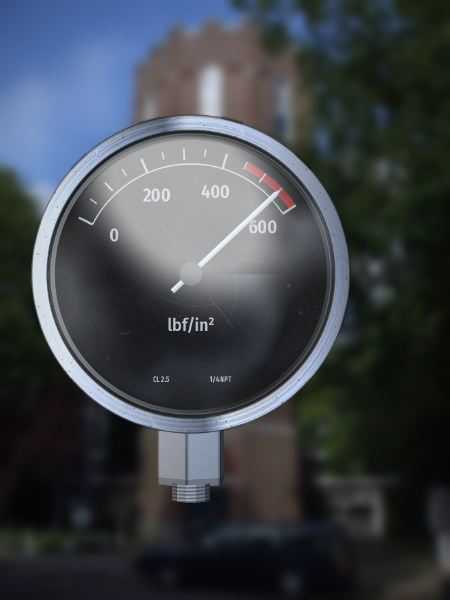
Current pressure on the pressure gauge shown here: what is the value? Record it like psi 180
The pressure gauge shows psi 550
